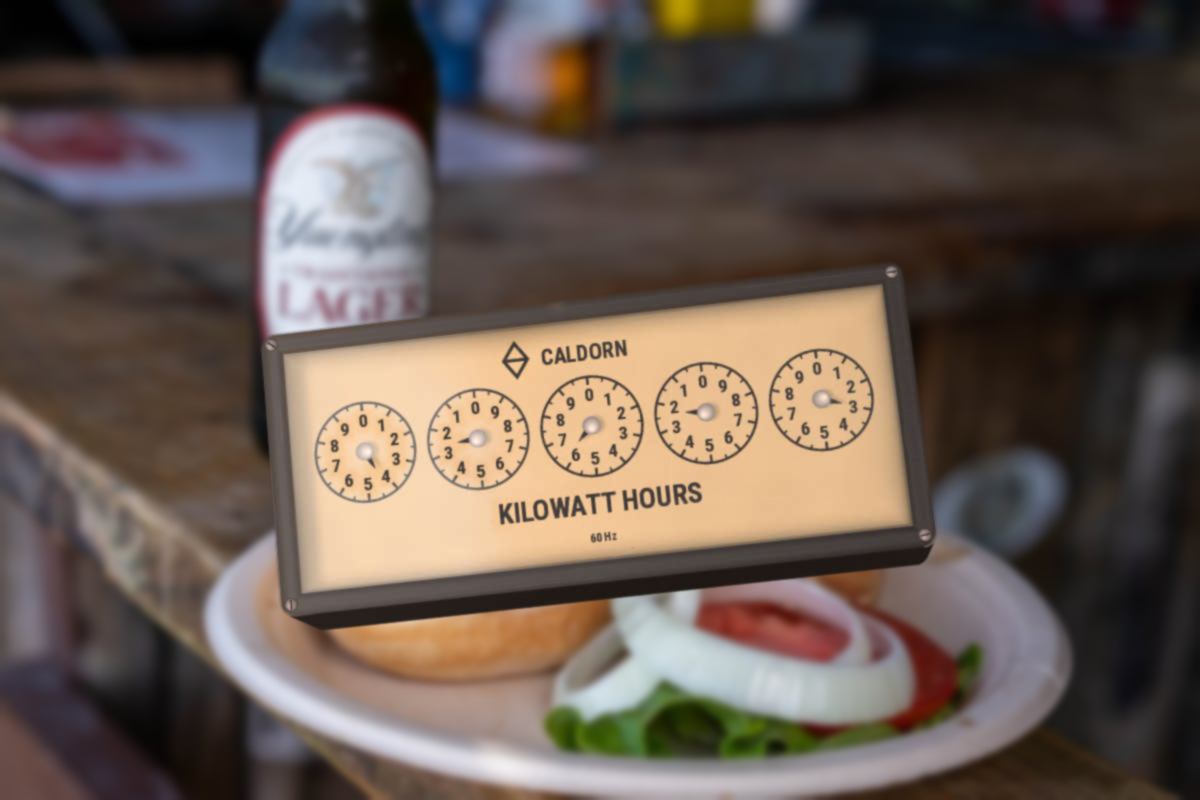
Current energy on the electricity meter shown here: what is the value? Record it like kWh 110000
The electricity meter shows kWh 42623
